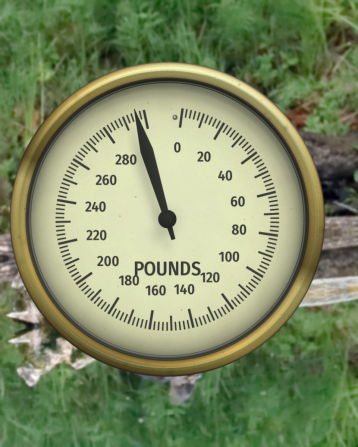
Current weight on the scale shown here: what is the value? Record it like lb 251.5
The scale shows lb 296
